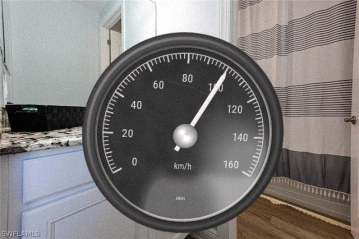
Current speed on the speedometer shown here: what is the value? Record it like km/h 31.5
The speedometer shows km/h 100
